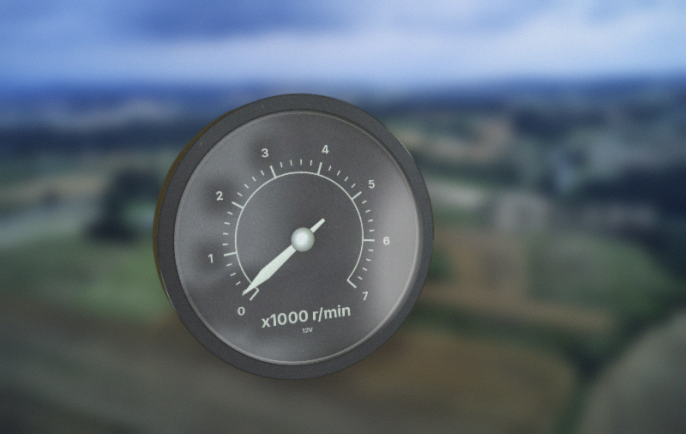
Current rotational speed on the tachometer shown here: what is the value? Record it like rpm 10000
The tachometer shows rpm 200
